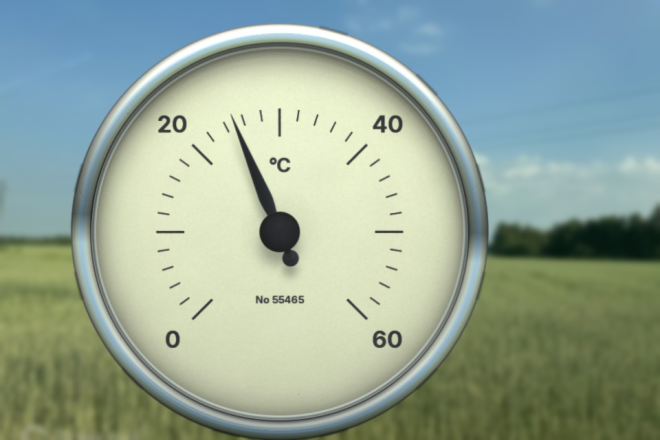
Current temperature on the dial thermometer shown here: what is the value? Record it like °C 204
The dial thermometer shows °C 25
